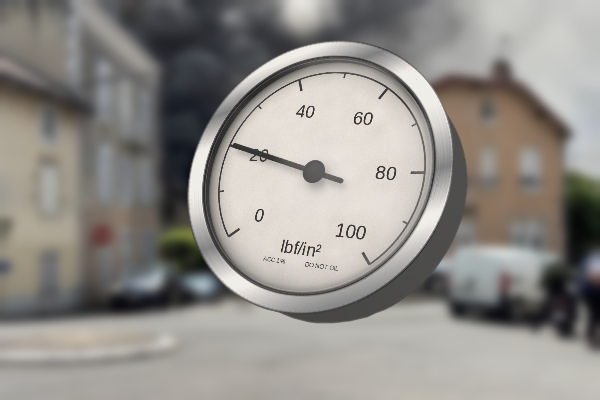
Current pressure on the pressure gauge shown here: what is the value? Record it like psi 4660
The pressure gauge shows psi 20
